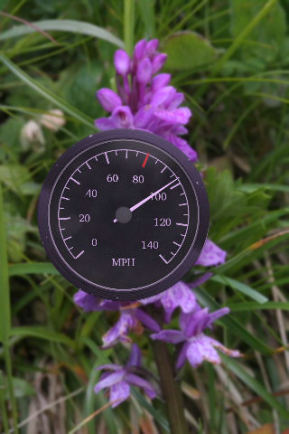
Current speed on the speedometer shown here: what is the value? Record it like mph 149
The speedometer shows mph 97.5
